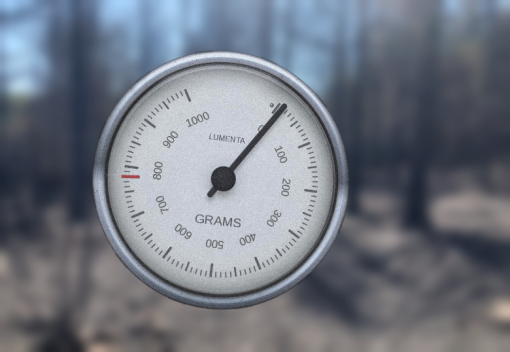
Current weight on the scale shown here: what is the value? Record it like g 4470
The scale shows g 10
